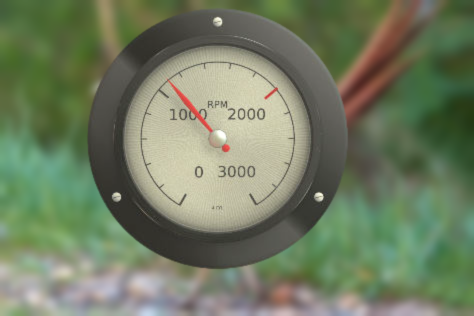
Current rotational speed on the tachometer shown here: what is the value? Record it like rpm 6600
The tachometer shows rpm 1100
